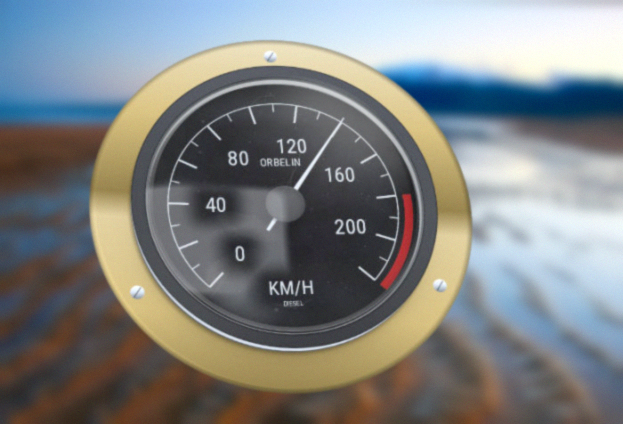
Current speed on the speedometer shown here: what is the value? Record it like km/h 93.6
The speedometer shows km/h 140
